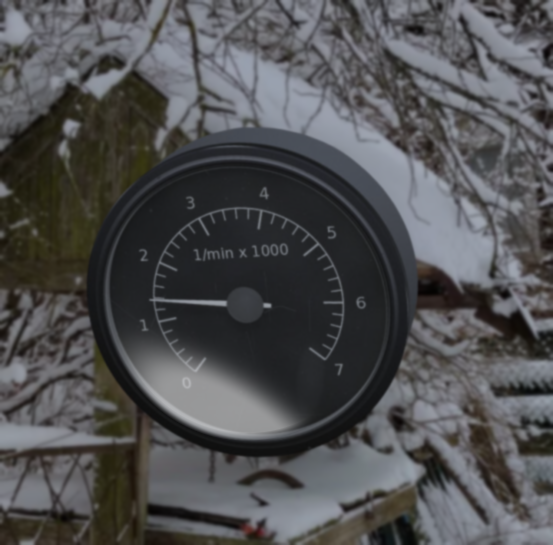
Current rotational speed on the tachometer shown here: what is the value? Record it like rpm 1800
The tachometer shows rpm 1400
